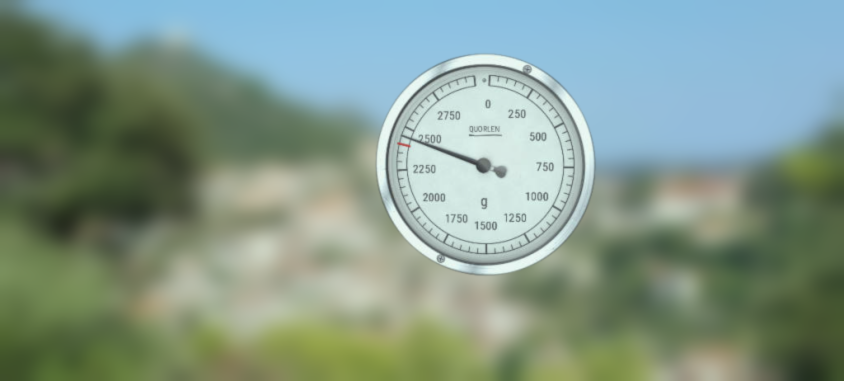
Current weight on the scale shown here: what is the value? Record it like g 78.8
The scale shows g 2450
